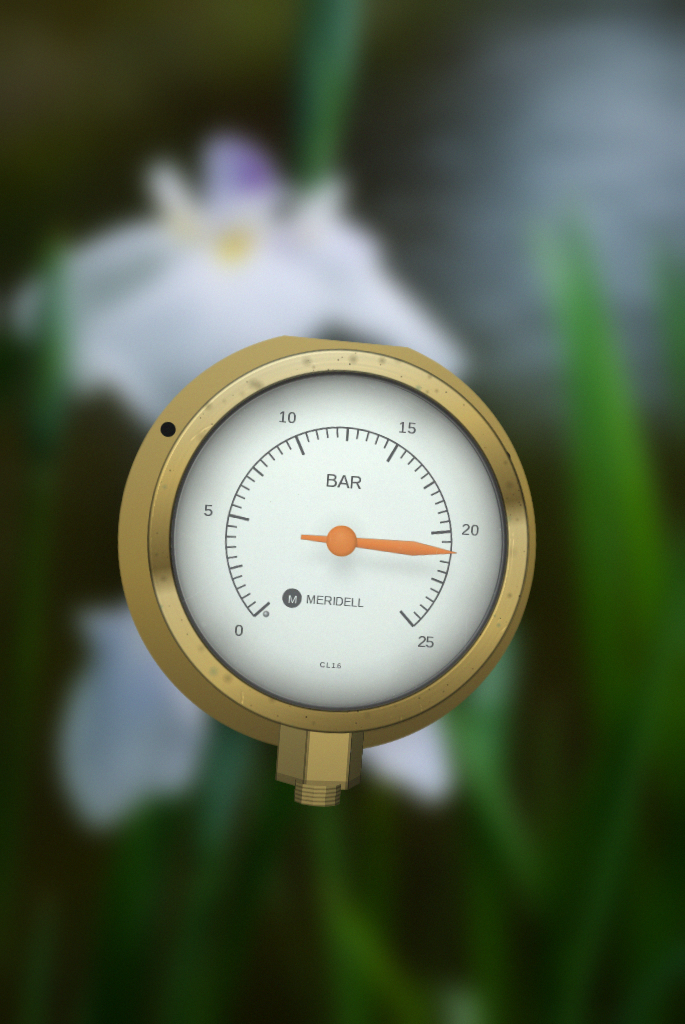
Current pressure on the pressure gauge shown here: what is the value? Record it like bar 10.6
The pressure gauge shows bar 21
